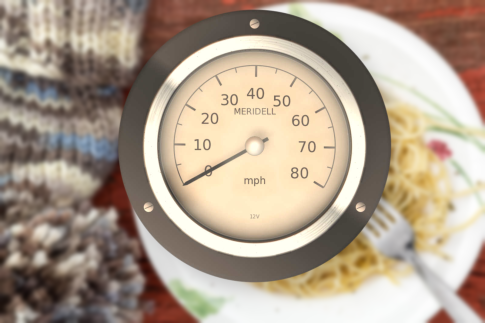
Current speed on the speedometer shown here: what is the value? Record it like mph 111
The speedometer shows mph 0
